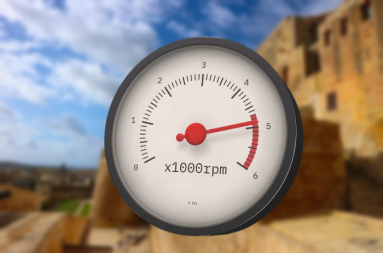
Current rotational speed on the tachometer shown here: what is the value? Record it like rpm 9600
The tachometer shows rpm 4900
